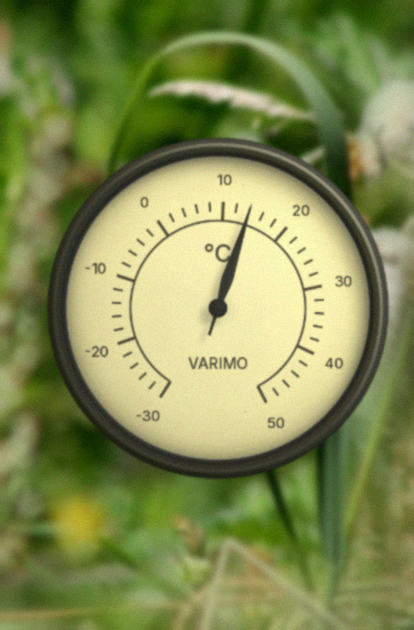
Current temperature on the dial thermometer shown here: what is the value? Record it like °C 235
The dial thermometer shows °C 14
